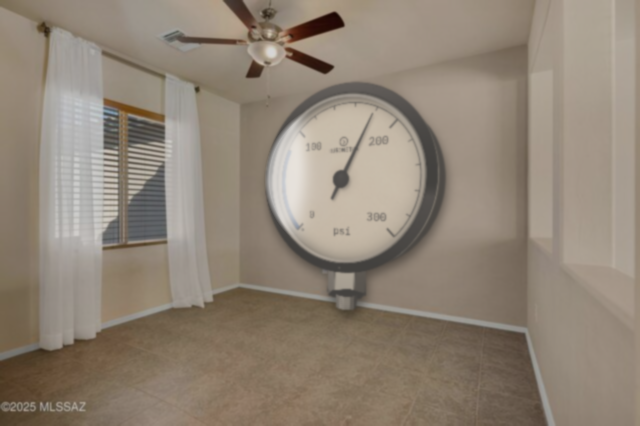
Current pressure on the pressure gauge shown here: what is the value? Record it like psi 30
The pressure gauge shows psi 180
